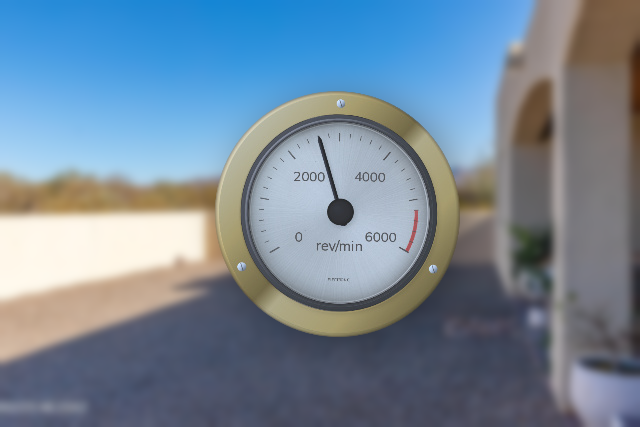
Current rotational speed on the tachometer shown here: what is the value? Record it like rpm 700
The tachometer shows rpm 2600
